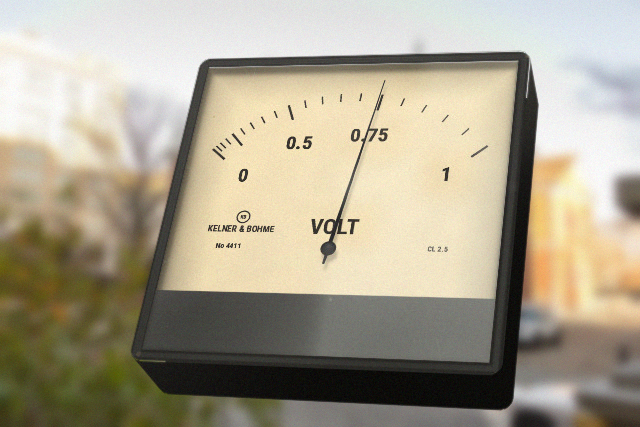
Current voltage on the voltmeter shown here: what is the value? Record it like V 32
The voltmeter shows V 0.75
